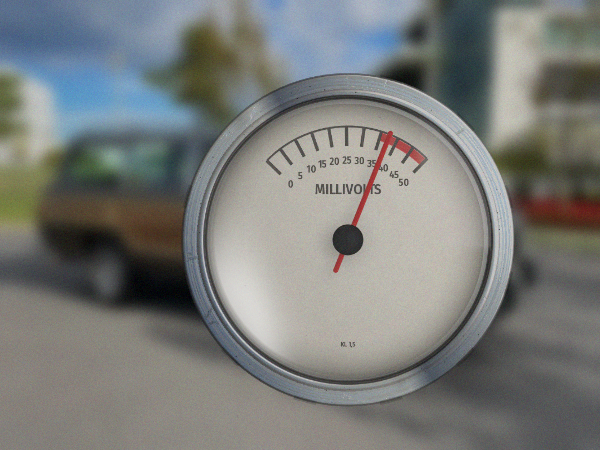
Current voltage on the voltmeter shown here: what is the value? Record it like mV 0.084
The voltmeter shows mV 37.5
